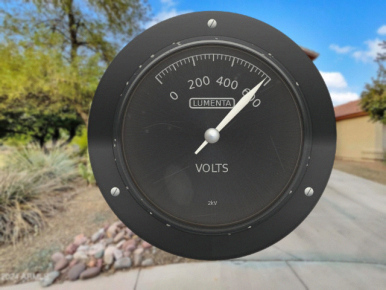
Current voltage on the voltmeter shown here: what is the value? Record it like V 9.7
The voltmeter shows V 580
